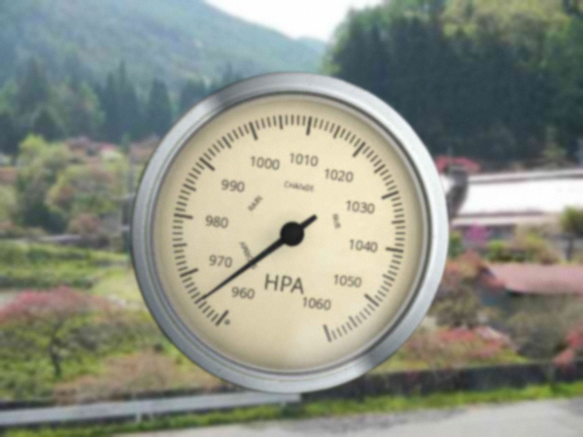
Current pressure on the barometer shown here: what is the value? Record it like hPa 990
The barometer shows hPa 965
